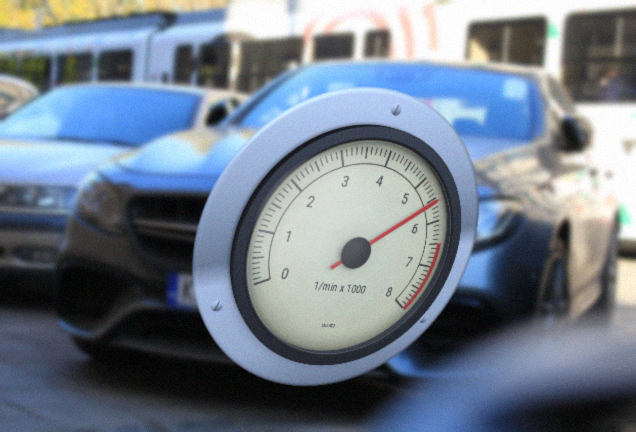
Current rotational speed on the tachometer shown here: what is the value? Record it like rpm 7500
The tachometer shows rpm 5500
